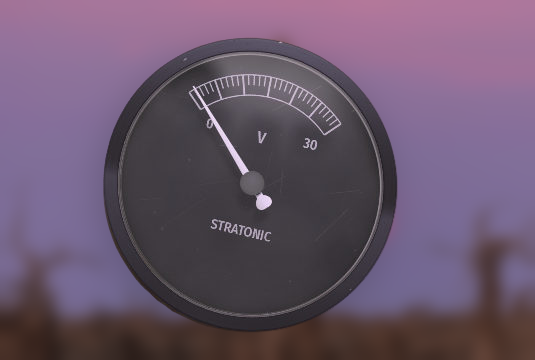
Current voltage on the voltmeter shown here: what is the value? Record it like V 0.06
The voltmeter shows V 1
